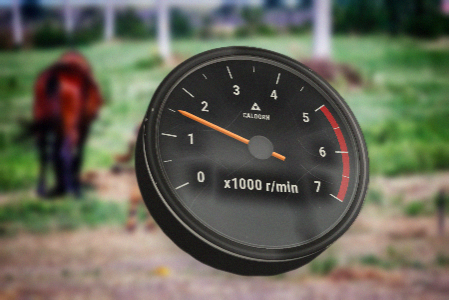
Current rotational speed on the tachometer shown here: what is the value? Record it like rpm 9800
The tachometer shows rpm 1500
